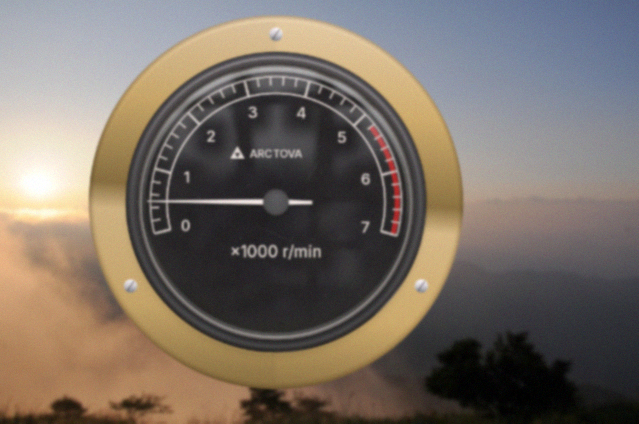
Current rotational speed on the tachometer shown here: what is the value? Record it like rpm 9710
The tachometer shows rpm 500
